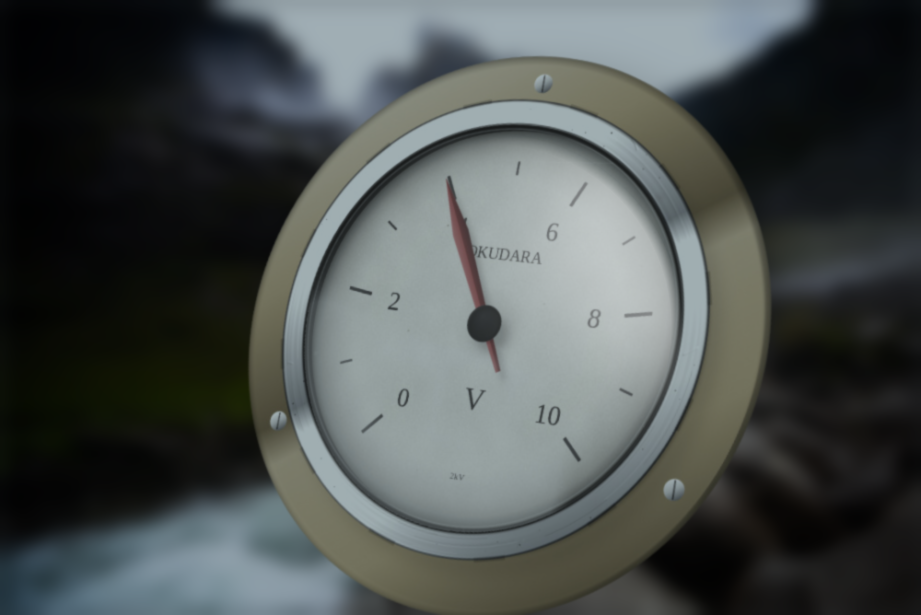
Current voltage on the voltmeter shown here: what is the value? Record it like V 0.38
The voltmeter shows V 4
